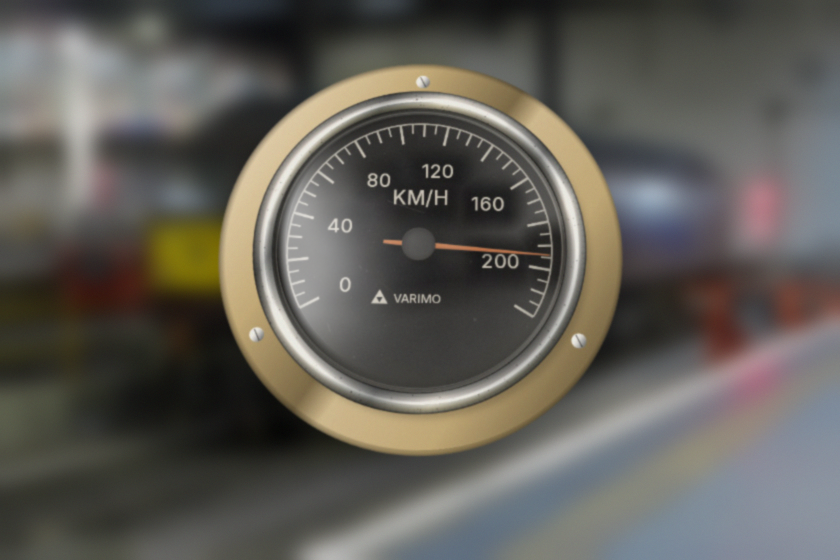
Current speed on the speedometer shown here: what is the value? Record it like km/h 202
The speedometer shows km/h 195
